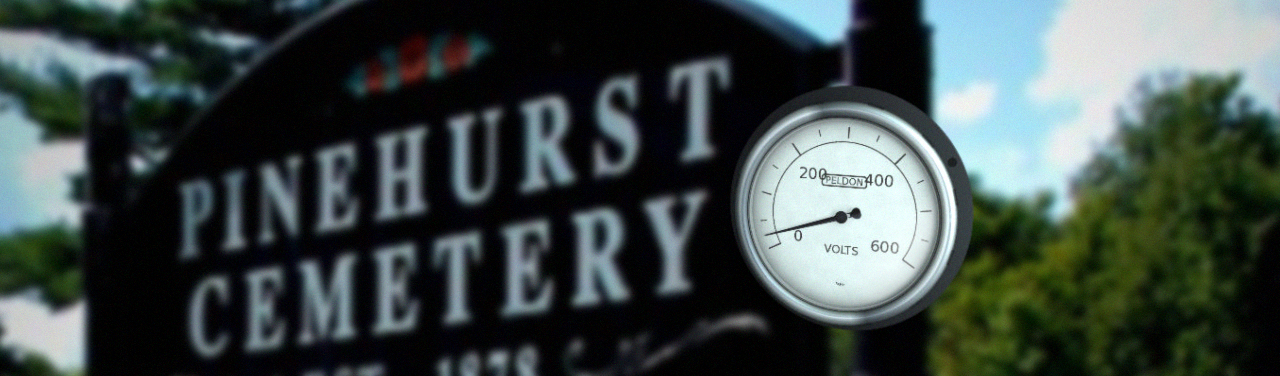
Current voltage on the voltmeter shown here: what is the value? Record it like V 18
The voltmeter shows V 25
